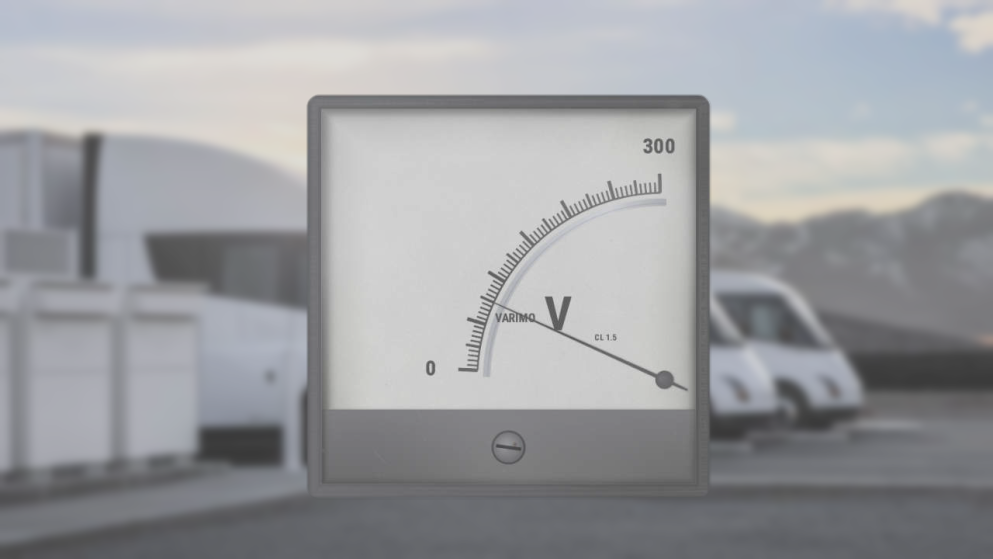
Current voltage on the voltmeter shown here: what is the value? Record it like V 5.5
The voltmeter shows V 75
